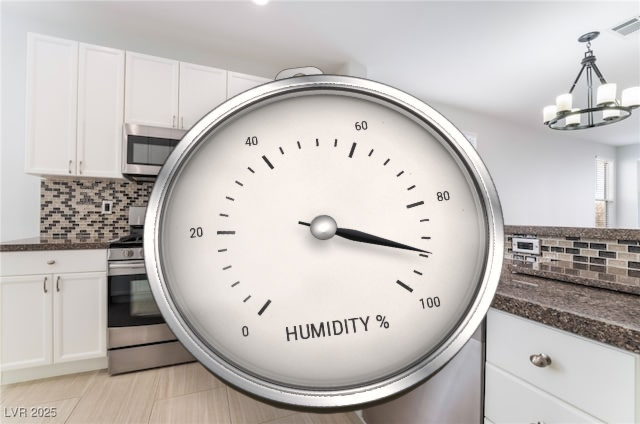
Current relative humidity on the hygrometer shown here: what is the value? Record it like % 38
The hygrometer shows % 92
